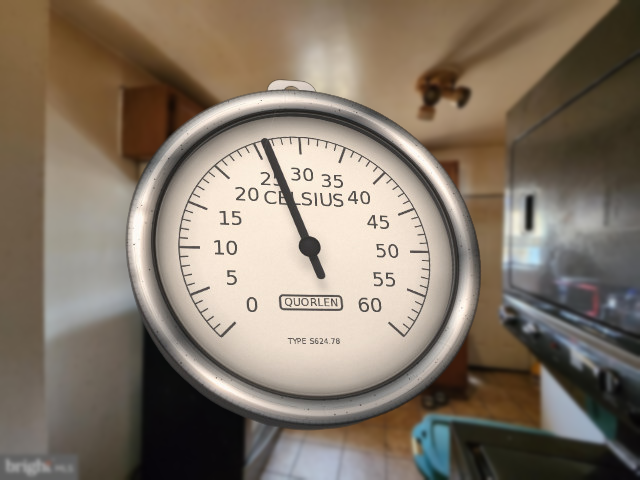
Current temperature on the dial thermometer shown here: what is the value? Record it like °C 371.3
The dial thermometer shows °C 26
